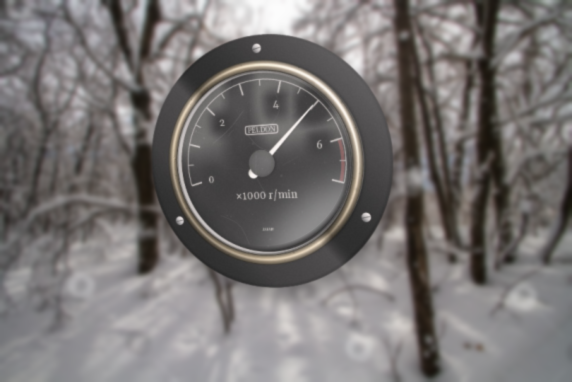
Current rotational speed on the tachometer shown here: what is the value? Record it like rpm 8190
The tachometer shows rpm 5000
